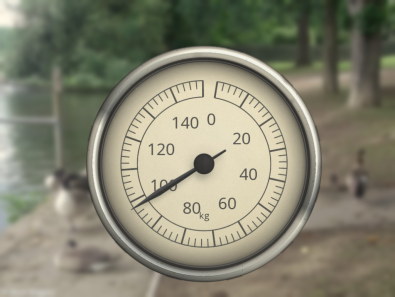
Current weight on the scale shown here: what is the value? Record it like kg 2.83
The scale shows kg 98
